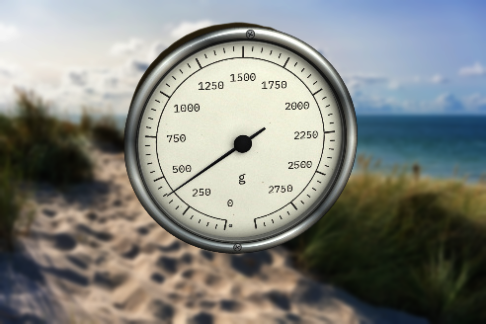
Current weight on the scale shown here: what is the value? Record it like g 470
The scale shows g 400
